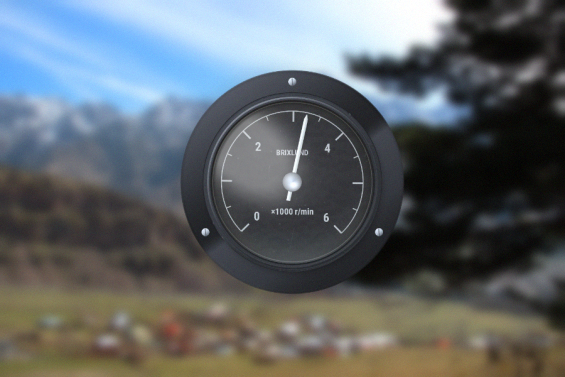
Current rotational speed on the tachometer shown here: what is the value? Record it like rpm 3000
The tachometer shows rpm 3250
